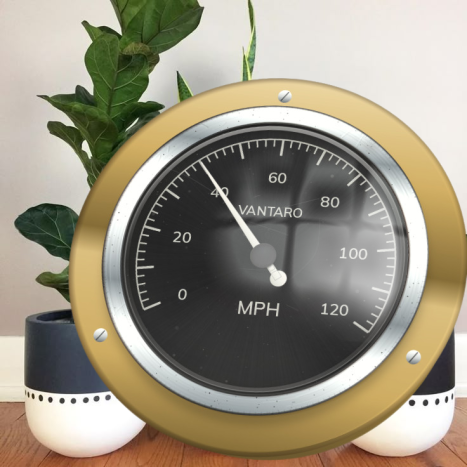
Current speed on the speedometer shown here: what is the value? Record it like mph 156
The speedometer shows mph 40
